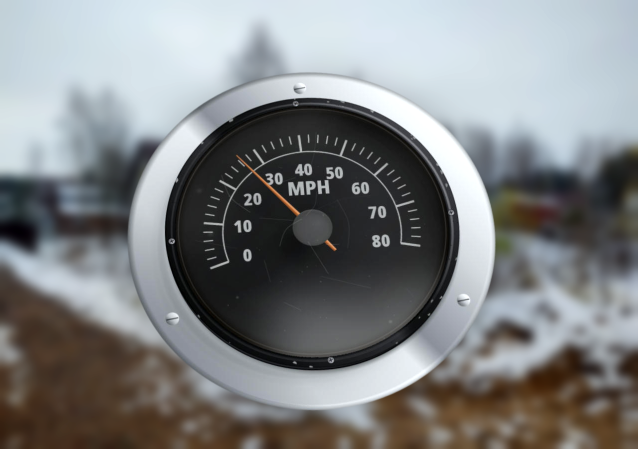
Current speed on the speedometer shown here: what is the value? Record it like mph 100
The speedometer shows mph 26
